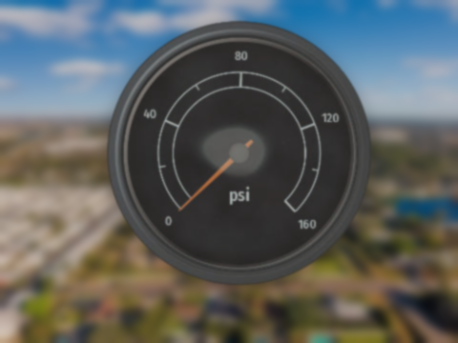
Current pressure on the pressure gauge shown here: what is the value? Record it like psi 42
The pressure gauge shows psi 0
